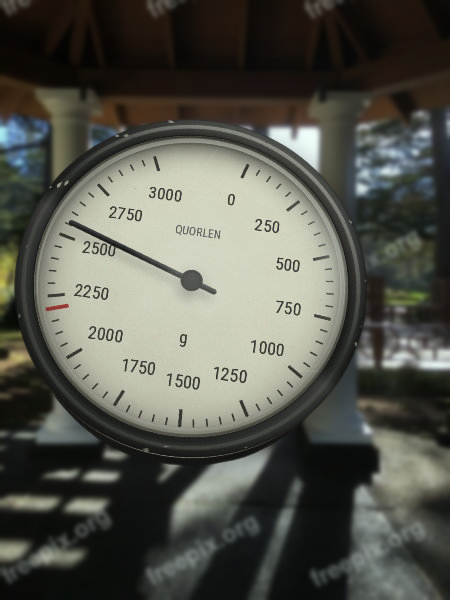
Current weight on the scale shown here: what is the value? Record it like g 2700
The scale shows g 2550
